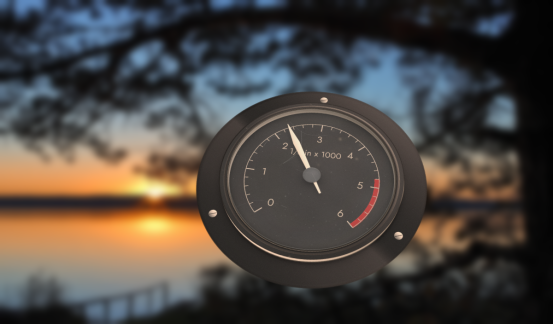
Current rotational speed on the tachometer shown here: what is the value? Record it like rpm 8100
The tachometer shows rpm 2300
